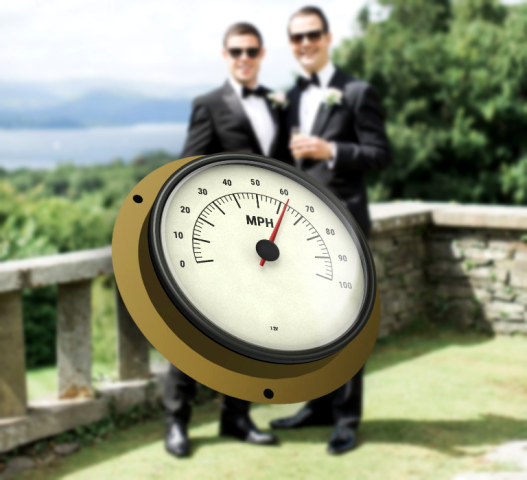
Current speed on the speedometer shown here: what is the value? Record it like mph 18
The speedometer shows mph 62
